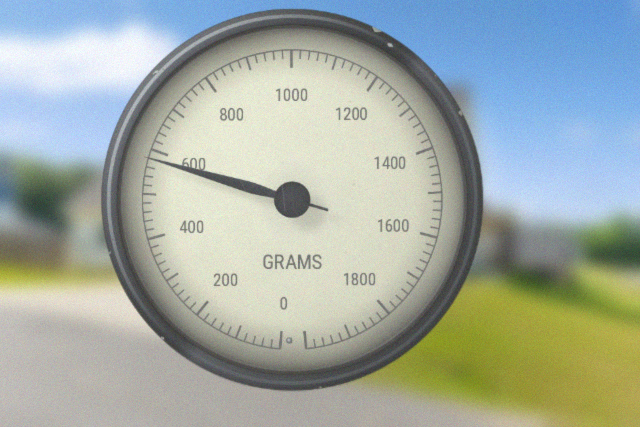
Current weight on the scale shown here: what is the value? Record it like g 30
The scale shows g 580
